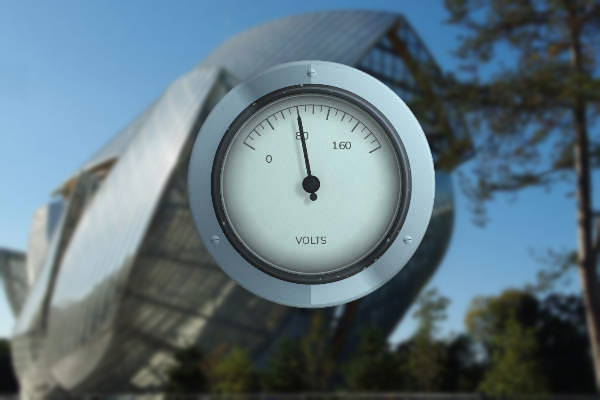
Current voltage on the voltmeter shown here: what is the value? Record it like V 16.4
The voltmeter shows V 80
